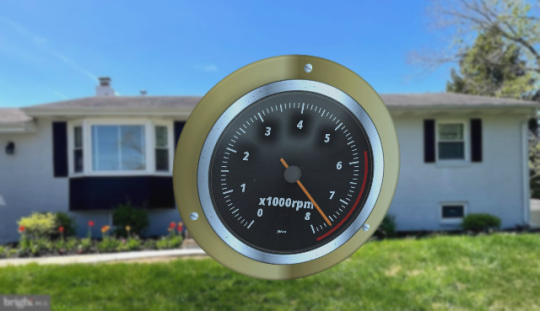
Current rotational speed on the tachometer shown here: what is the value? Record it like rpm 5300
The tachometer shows rpm 7600
